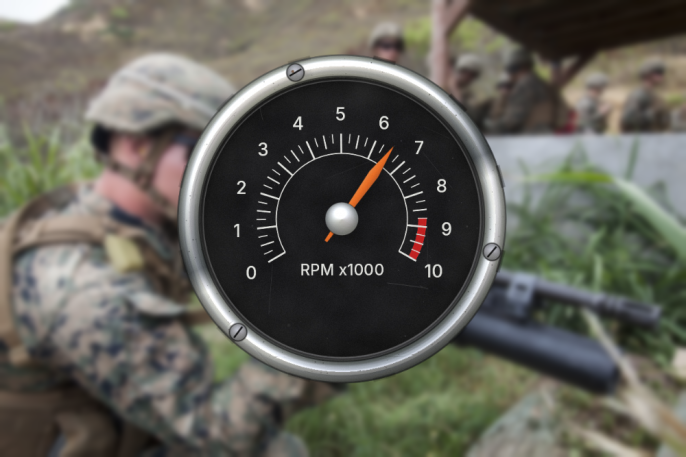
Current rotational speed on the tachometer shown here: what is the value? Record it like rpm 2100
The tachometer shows rpm 6500
